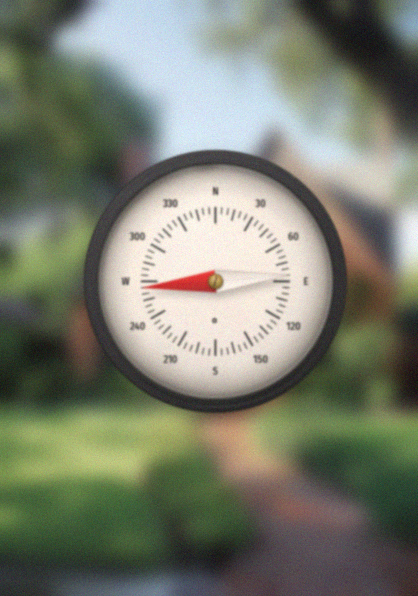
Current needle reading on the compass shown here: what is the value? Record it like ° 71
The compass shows ° 265
